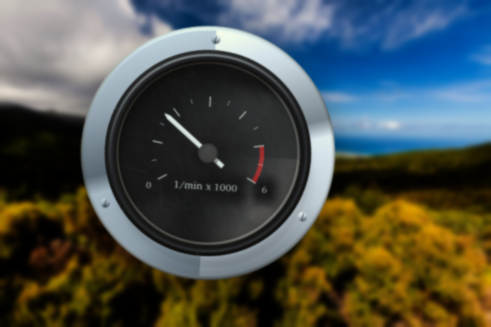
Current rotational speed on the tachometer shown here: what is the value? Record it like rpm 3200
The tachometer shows rpm 1750
